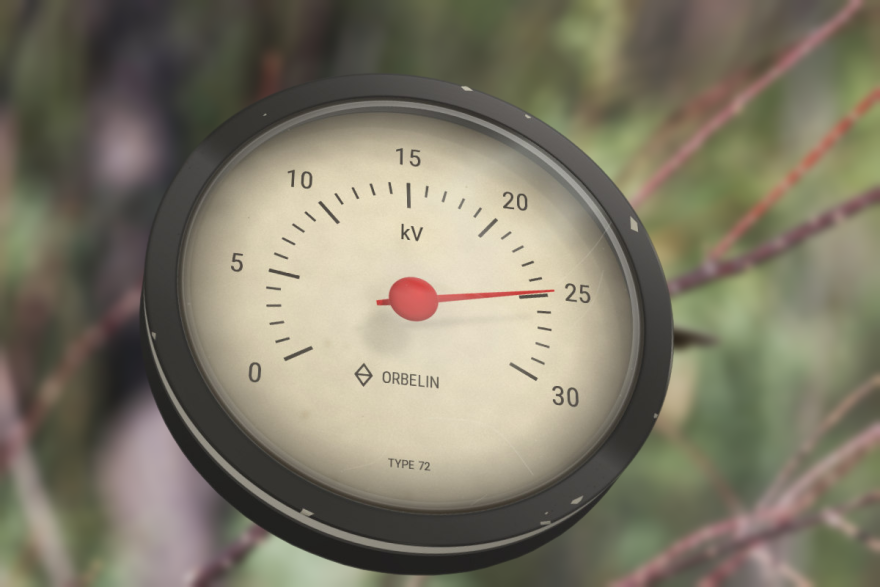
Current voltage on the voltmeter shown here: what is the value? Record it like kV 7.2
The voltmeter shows kV 25
